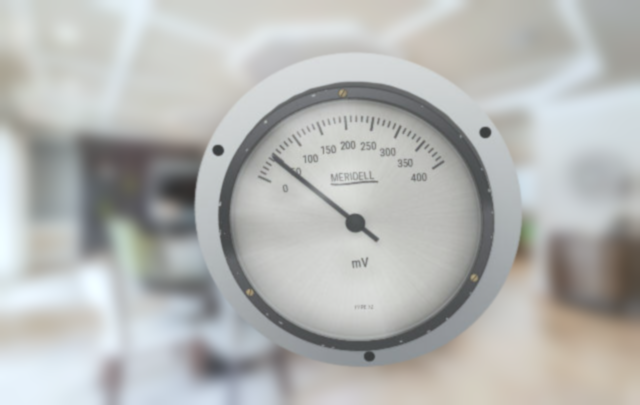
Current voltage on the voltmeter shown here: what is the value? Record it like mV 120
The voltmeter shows mV 50
